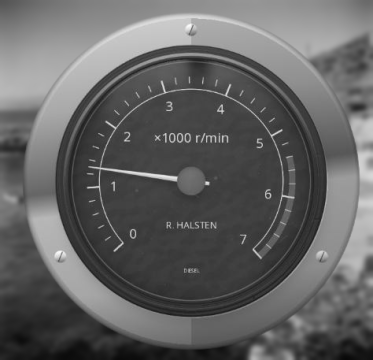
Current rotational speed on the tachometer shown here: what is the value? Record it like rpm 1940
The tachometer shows rpm 1300
